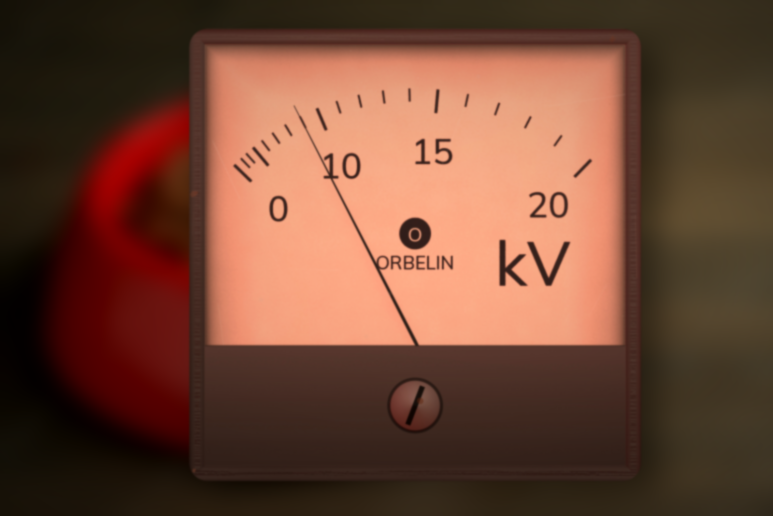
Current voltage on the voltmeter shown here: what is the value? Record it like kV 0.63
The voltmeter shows kV 9
